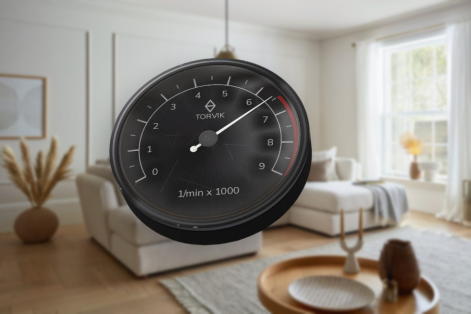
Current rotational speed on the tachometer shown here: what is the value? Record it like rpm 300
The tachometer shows rpm 6500
